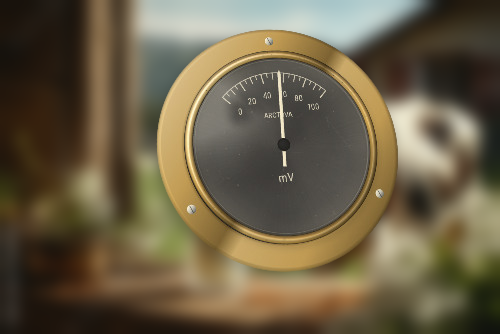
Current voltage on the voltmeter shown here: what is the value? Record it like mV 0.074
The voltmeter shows mV 55
